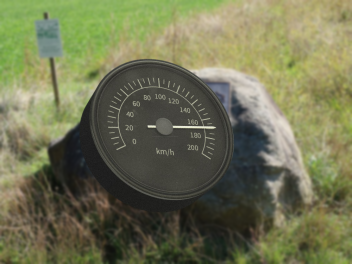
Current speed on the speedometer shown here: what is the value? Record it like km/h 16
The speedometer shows km/h 170
